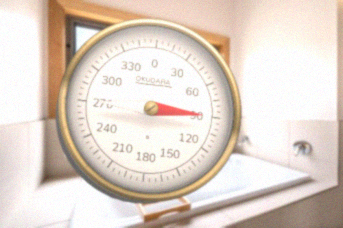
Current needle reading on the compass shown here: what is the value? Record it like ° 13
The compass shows ° 90
